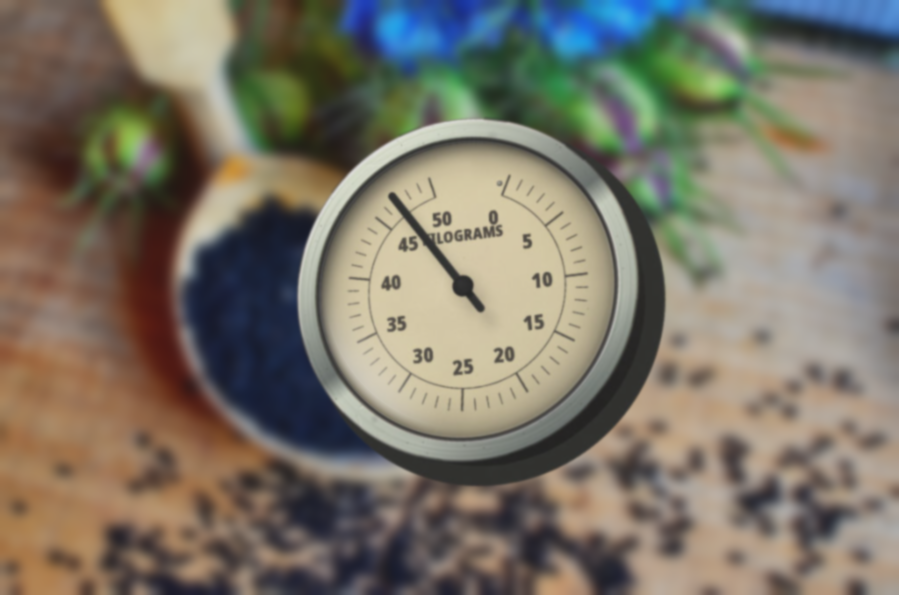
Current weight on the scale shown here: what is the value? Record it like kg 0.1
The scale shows kg 47
